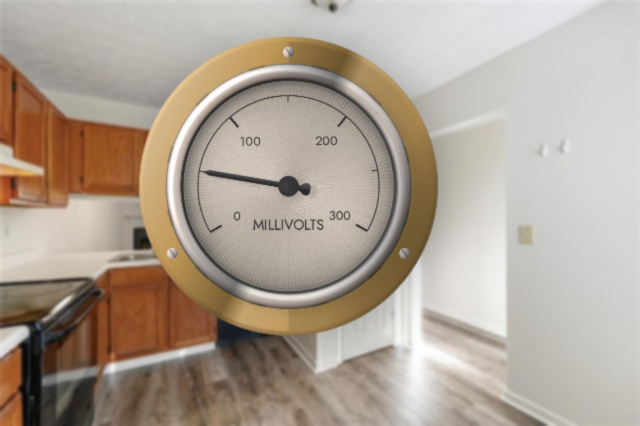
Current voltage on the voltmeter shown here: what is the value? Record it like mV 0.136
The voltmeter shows mV 50
